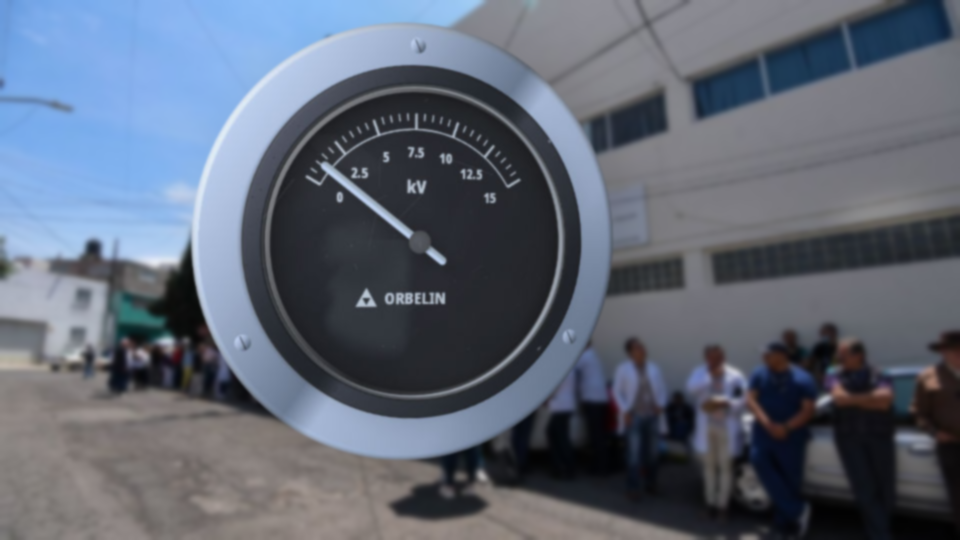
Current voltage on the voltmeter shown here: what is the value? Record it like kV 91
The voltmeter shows kV 1
